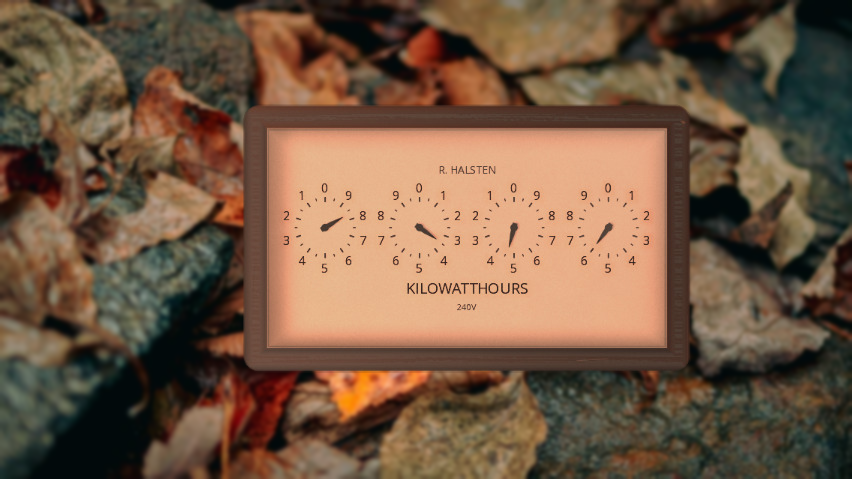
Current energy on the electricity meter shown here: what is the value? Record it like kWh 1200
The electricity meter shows kWh 8346
